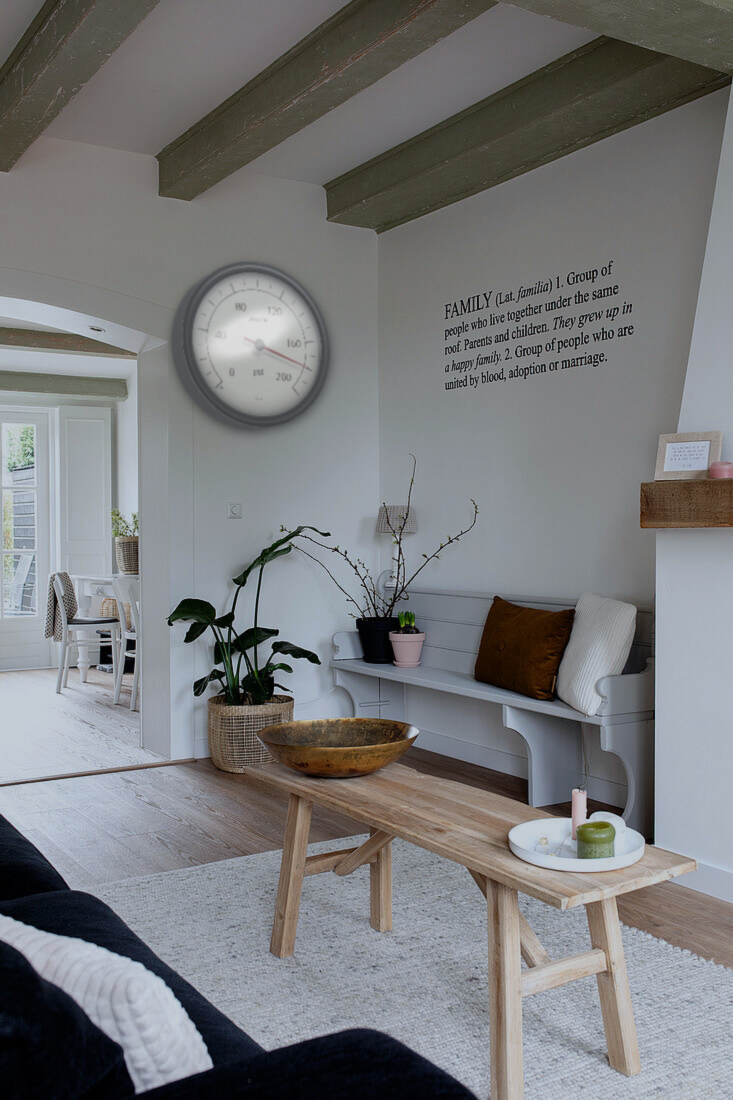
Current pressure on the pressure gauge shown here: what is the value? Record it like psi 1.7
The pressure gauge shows psi 180
